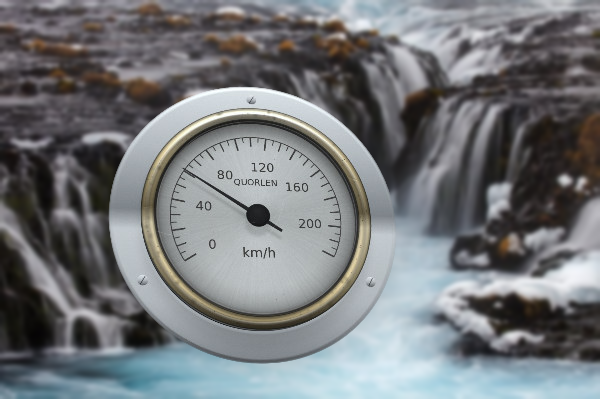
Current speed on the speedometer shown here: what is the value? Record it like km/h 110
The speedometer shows km/h 60
